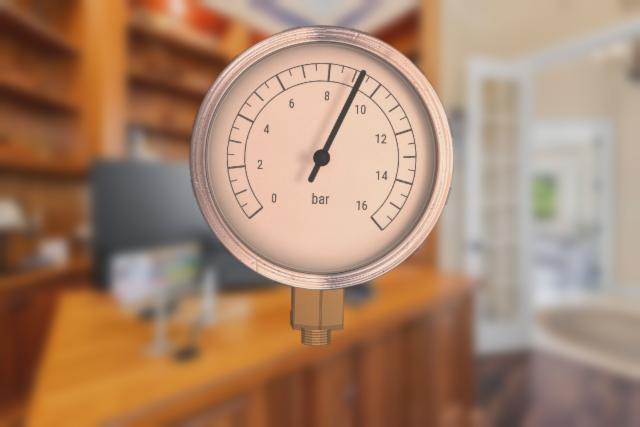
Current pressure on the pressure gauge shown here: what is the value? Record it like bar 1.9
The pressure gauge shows bar 9.25
